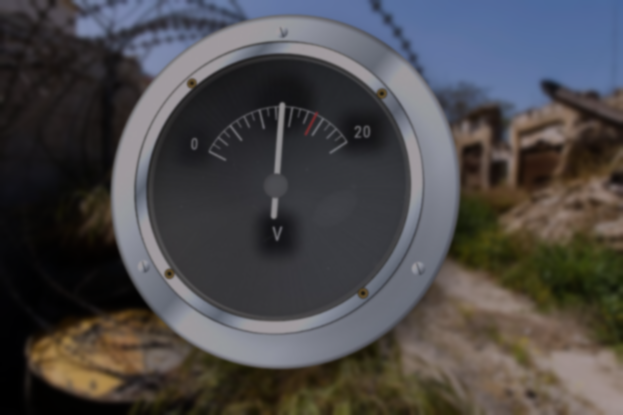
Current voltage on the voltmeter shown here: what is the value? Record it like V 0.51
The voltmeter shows V 11
